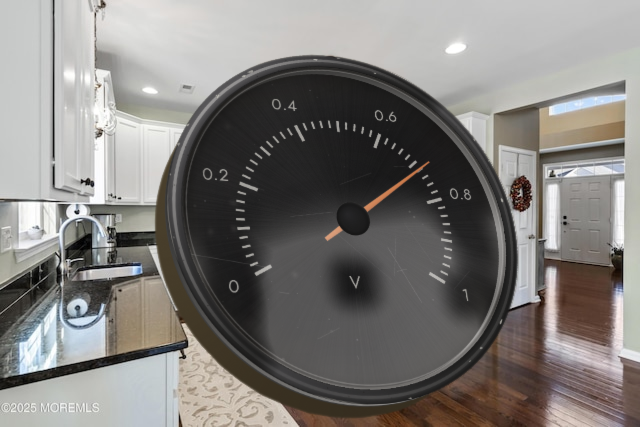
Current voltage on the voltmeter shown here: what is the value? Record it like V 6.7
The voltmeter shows V 0.72
